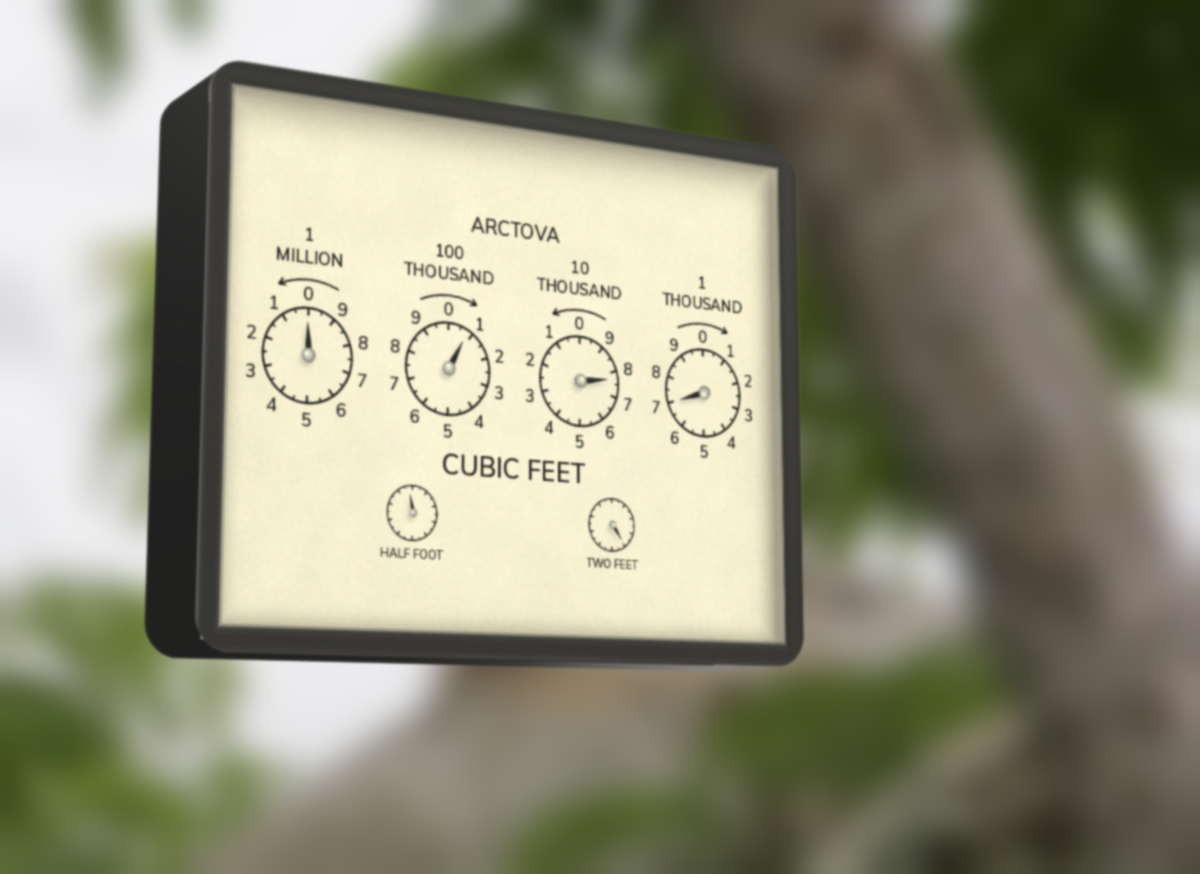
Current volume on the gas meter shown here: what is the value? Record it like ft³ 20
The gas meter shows ft³ 7700
